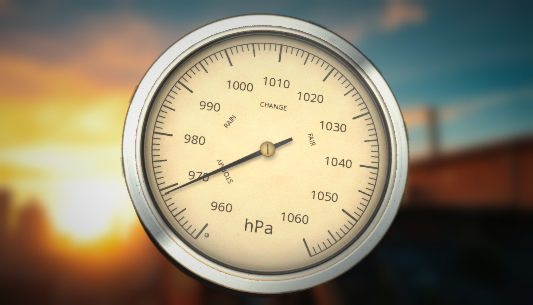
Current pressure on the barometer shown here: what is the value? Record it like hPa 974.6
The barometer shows hPa 969
